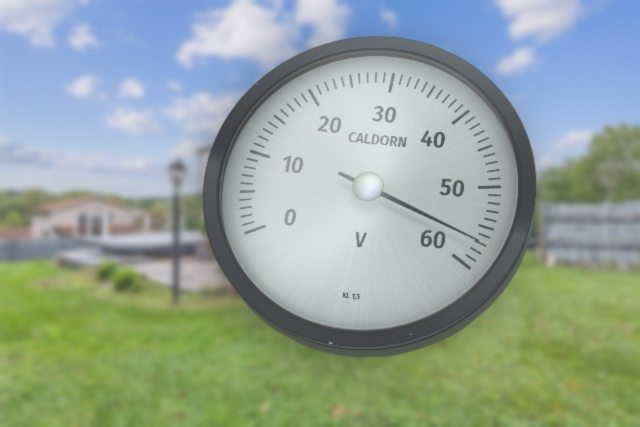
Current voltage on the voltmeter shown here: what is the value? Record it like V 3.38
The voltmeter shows V 57
